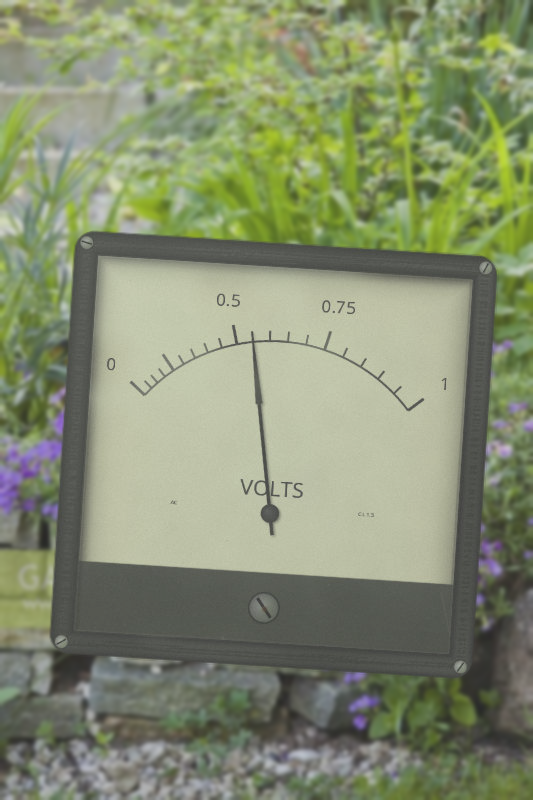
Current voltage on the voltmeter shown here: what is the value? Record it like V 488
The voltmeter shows V 0.55
